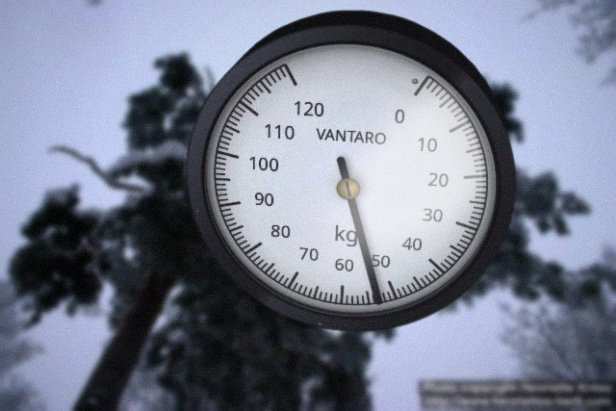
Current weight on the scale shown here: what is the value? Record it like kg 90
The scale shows kg 53
